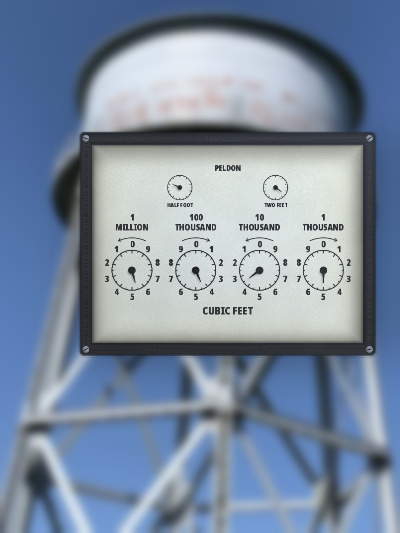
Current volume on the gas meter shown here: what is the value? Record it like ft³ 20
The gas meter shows ft³ 543500
